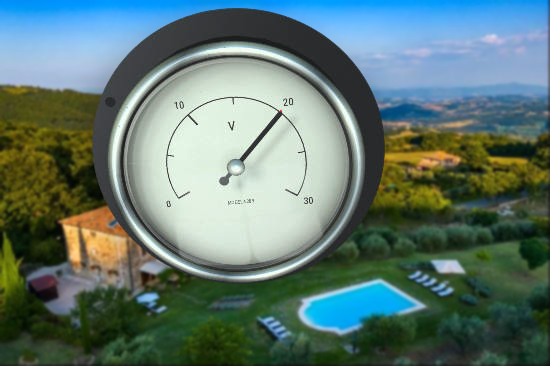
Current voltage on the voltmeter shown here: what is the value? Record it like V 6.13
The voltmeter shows V 20
